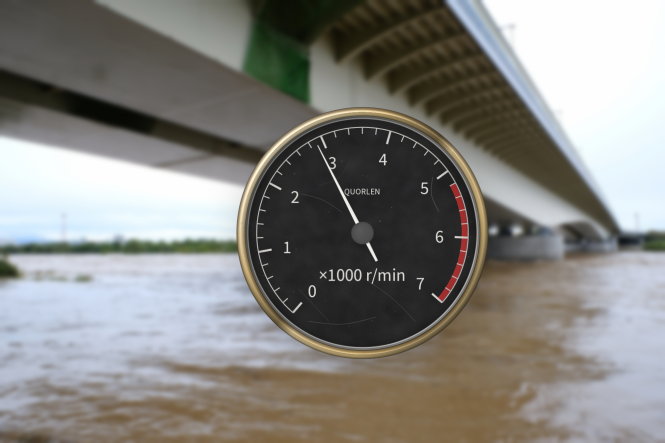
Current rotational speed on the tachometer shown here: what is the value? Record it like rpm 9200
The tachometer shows rpm 2900
